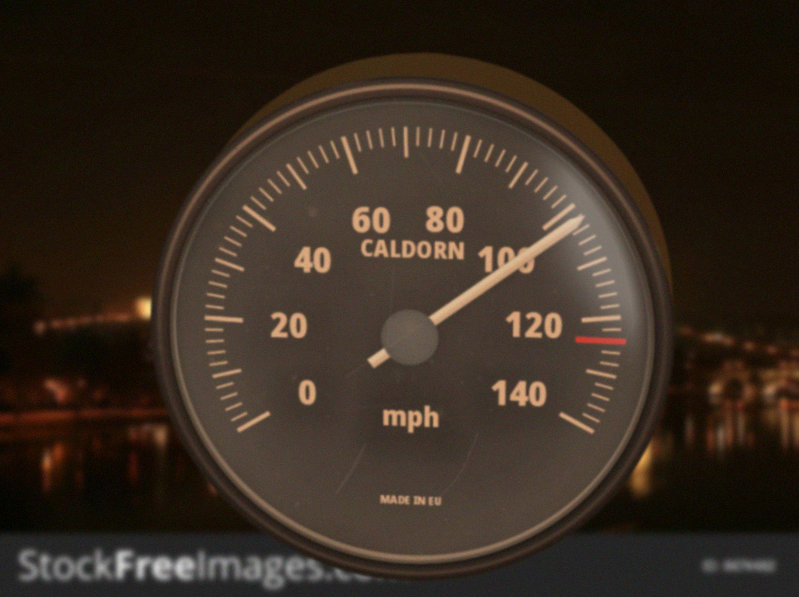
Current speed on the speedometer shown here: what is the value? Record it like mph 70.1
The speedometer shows mph 102
